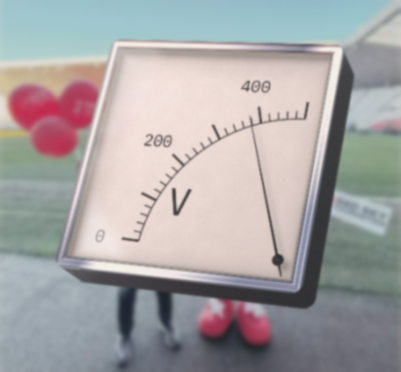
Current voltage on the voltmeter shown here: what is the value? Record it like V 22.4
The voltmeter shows V 380
